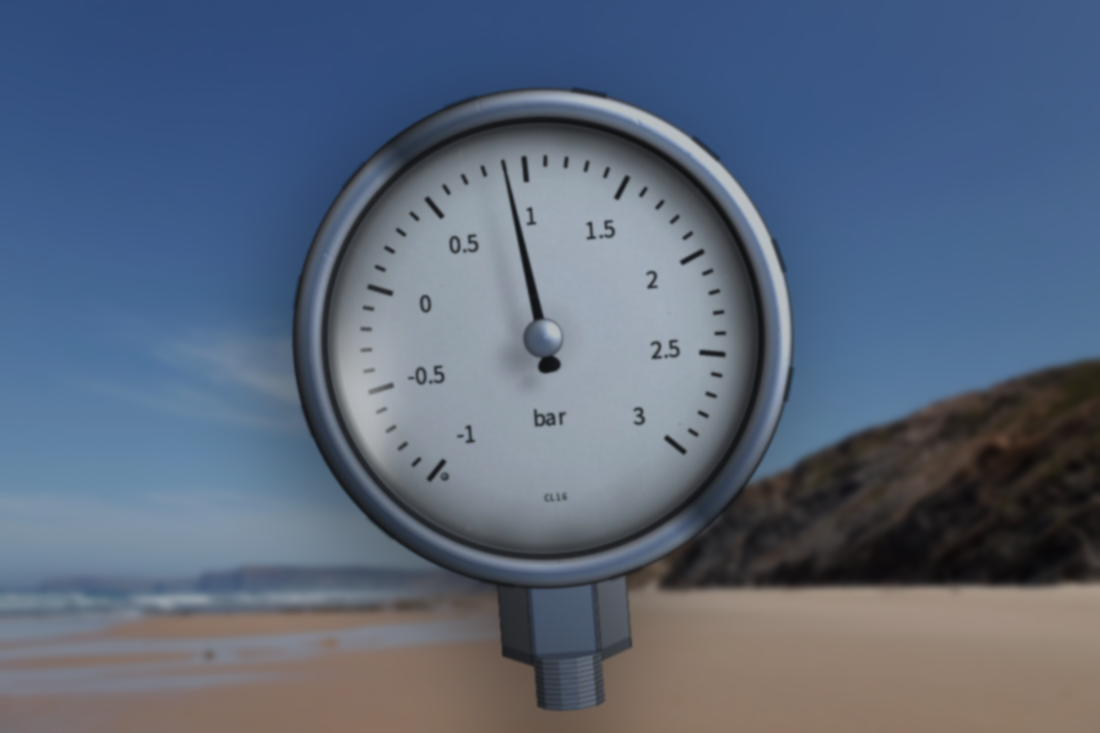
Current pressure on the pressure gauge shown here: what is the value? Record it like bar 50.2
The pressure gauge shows bar 0.9
